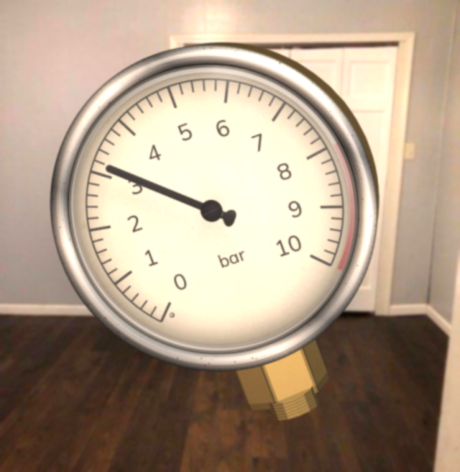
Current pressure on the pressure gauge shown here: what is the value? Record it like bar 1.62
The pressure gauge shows bar 3.2
